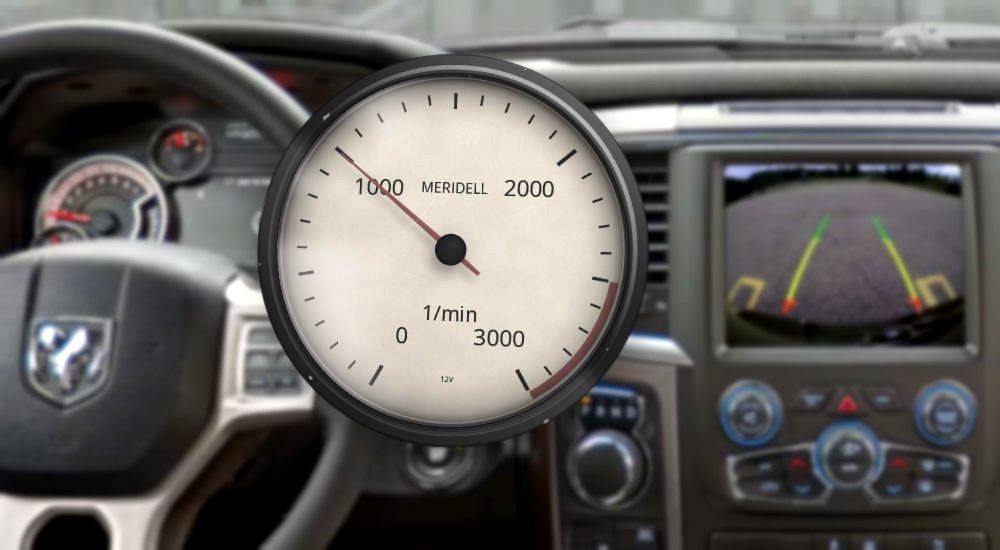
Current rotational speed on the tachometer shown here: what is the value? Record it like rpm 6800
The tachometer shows rpm 1000
